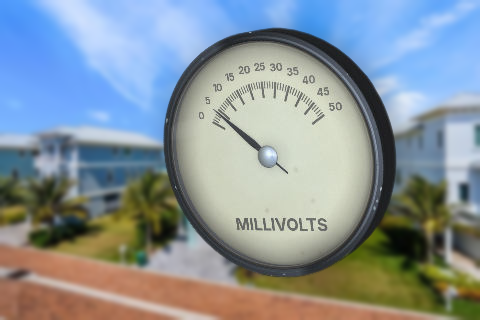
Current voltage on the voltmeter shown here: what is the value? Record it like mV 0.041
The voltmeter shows mV 5
